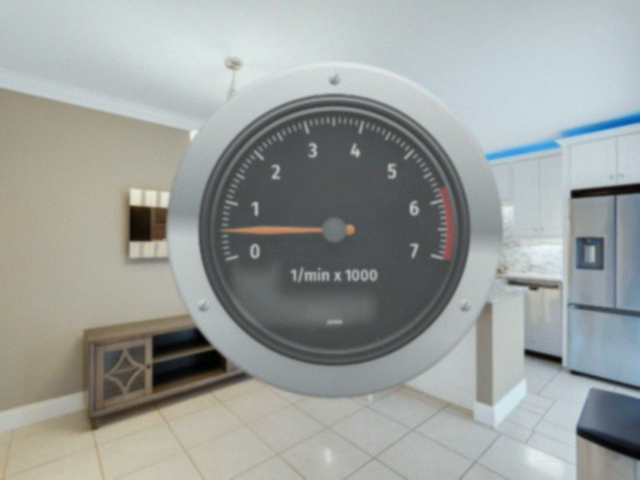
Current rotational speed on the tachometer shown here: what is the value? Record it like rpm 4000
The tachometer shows rpm 500
